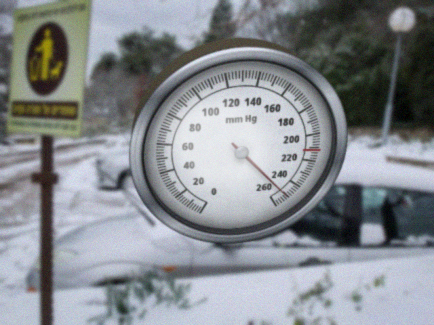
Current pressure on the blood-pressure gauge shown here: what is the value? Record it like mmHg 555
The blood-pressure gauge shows mmHg 250
